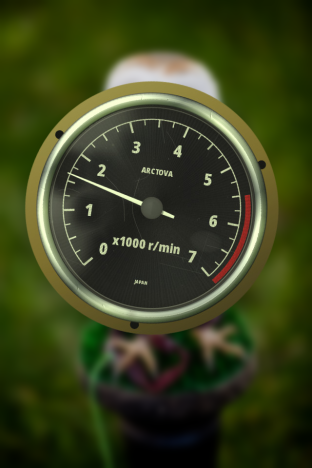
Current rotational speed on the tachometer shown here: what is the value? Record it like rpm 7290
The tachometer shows rpm 1625
